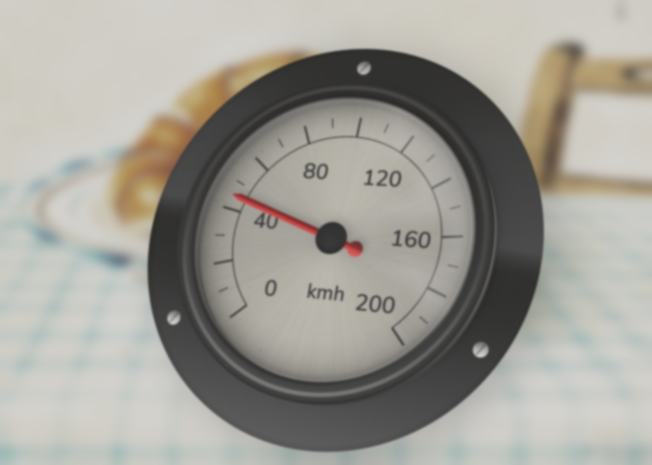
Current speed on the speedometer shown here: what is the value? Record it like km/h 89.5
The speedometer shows km/h 45
